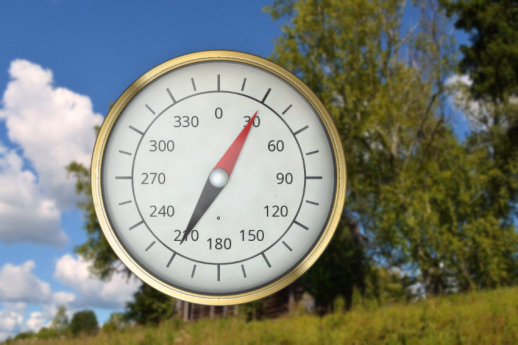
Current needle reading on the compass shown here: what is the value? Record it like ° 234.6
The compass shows ° 30
